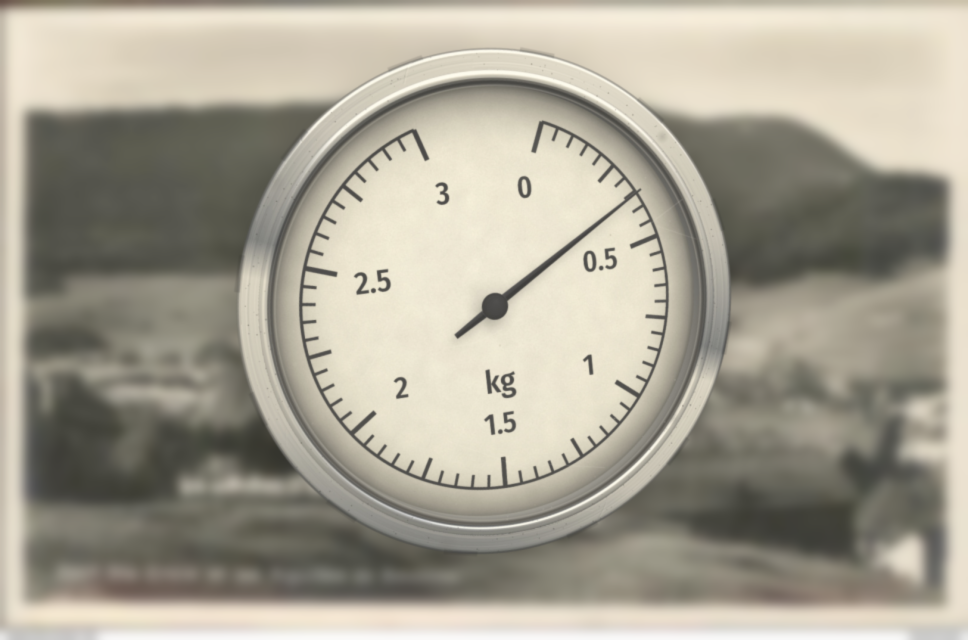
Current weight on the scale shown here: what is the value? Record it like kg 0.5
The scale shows kg 0.35
